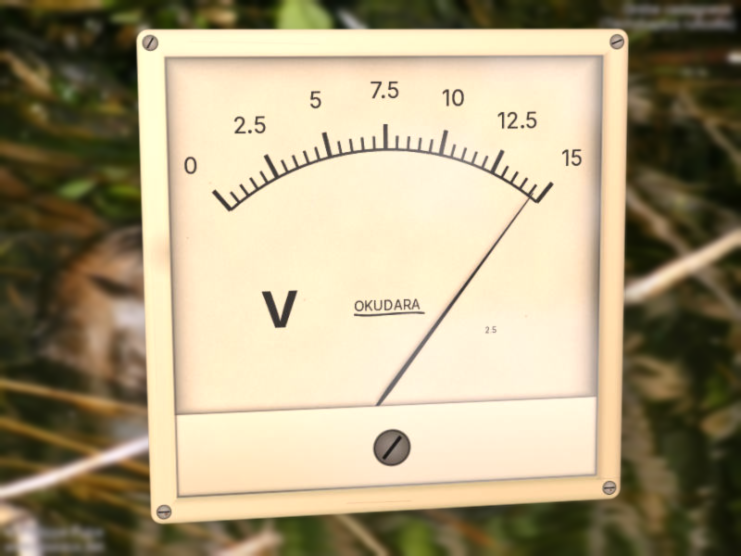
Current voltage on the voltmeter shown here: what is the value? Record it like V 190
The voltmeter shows V 14.5
